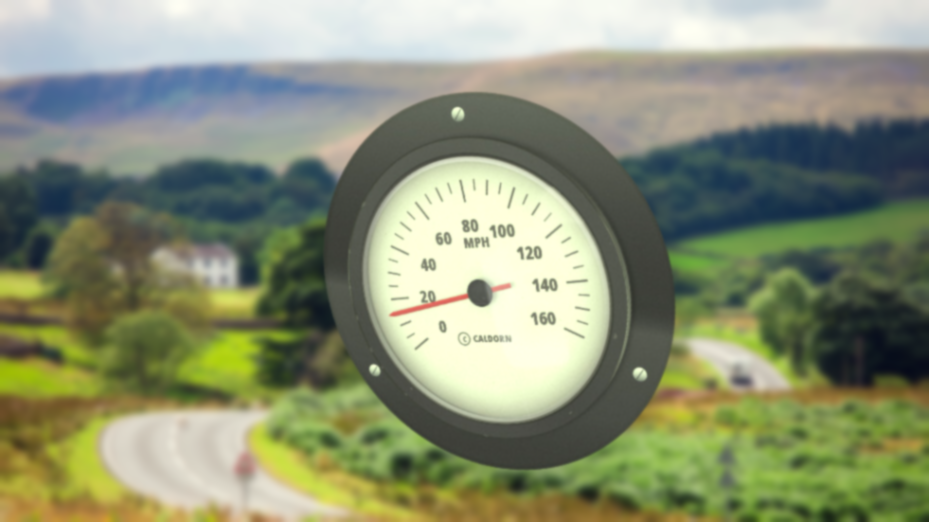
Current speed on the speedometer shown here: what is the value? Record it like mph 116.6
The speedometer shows mph 15
